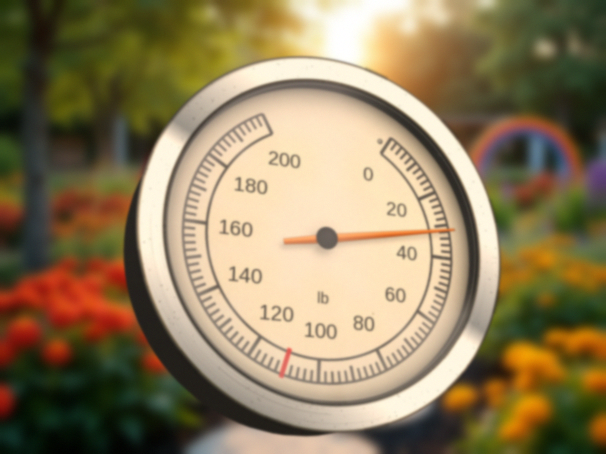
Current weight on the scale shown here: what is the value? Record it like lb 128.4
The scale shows lb 32
